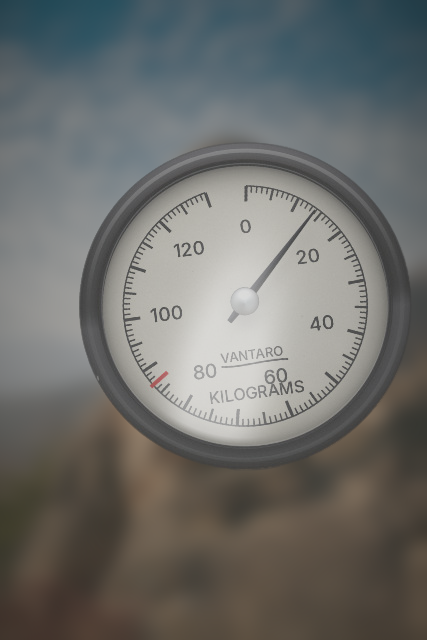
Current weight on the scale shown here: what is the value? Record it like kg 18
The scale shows kg 14
